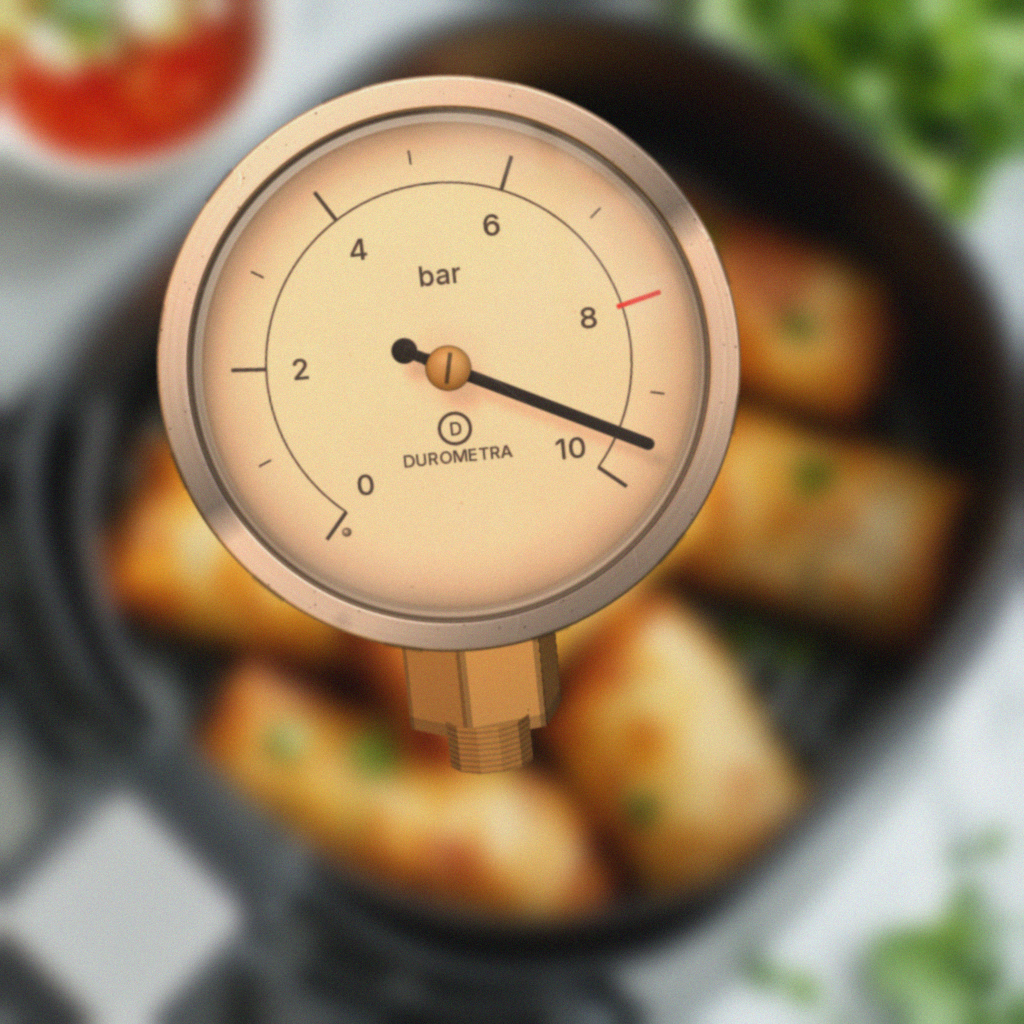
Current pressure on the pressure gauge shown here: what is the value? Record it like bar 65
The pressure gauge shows bar 9.5
